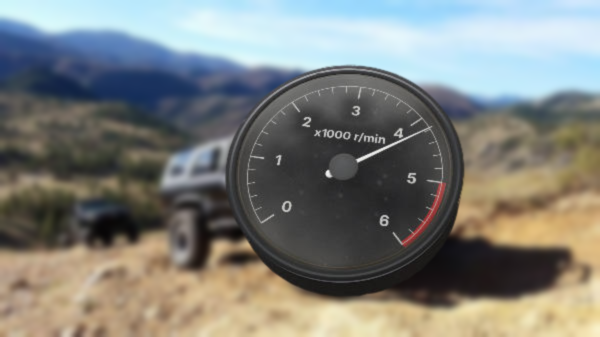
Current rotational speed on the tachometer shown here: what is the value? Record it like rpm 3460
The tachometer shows rpm 4200
